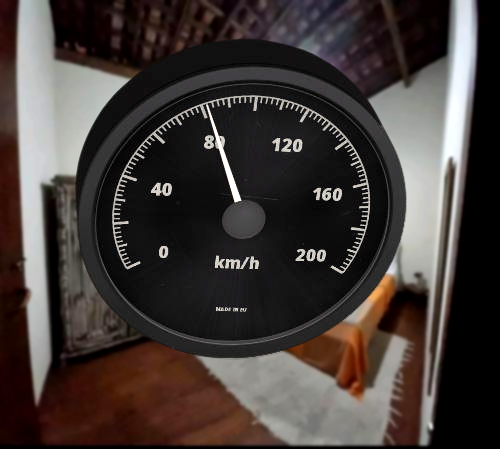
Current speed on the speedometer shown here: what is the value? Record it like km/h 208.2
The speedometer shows km/h 82
